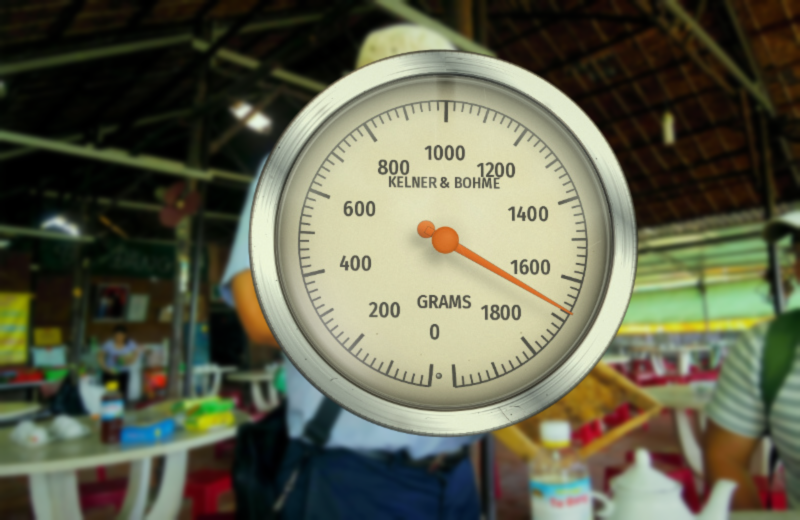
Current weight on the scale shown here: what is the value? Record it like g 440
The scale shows g 1680
